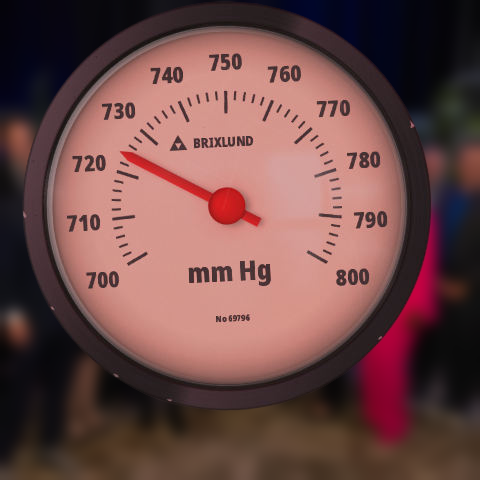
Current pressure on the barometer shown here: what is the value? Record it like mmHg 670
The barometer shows mmHg 724
